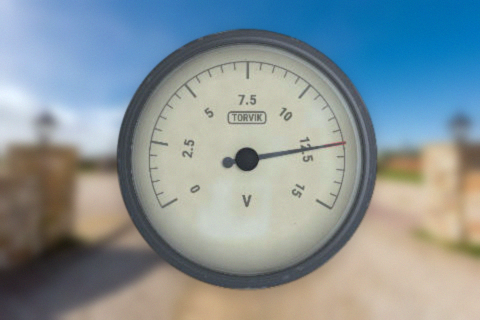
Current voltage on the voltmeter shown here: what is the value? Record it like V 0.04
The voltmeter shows V 12.5
